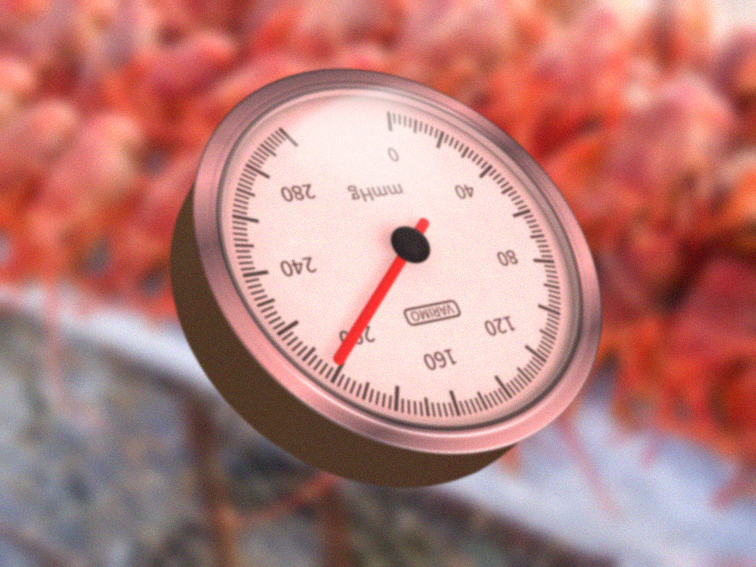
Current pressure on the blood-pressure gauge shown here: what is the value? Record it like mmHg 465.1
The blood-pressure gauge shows mmHg 202
